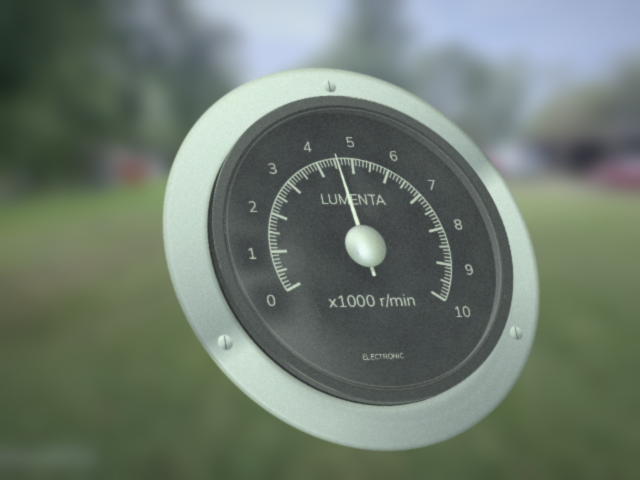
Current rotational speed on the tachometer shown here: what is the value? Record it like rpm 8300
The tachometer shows rpm 4500
